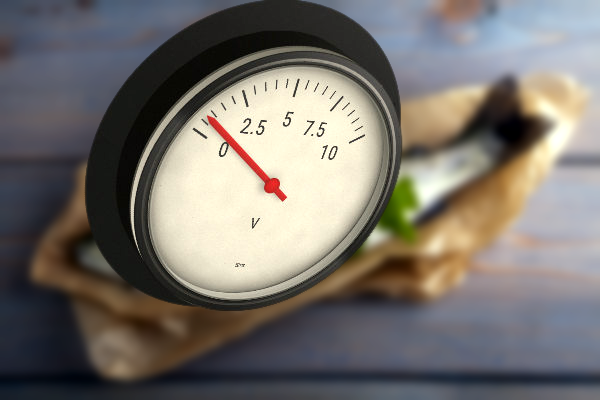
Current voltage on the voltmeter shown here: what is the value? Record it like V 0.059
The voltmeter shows V 0.75
